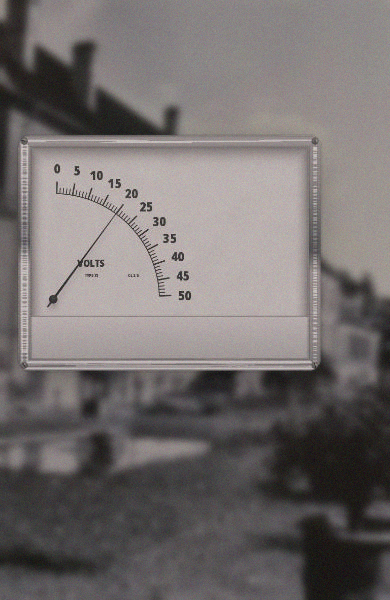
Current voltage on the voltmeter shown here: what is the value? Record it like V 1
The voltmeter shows V 20
